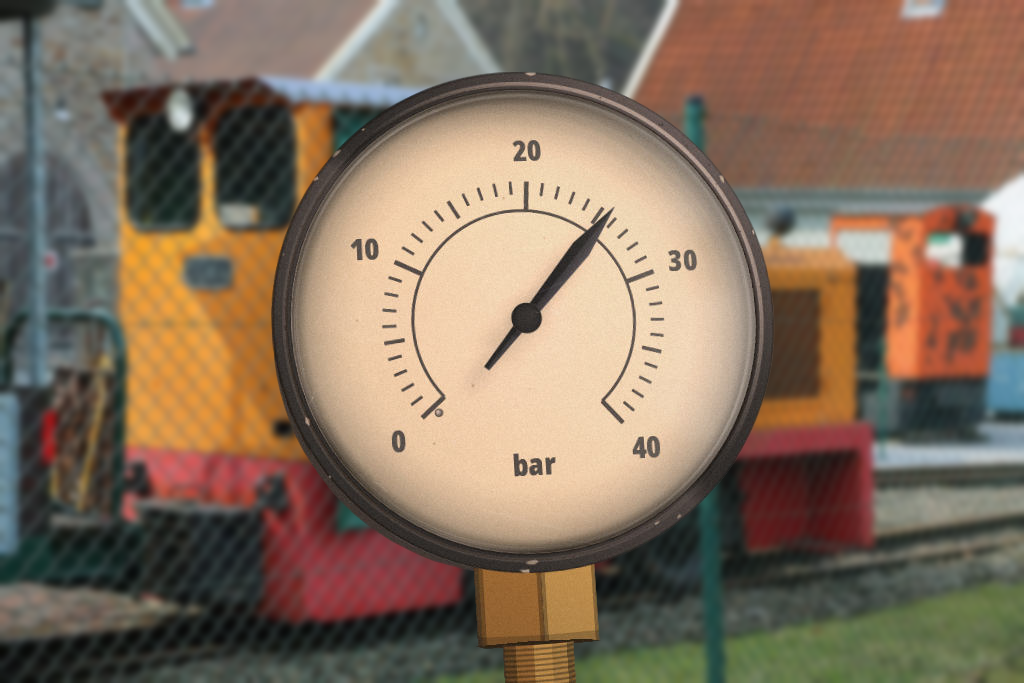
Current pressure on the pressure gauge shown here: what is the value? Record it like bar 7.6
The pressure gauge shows bar 25.5
